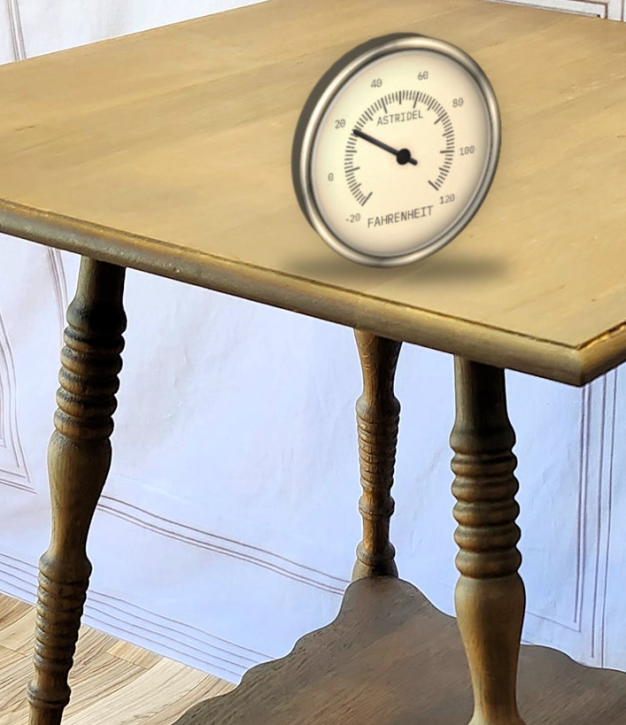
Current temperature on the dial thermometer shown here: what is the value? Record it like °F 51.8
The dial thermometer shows °F 20
